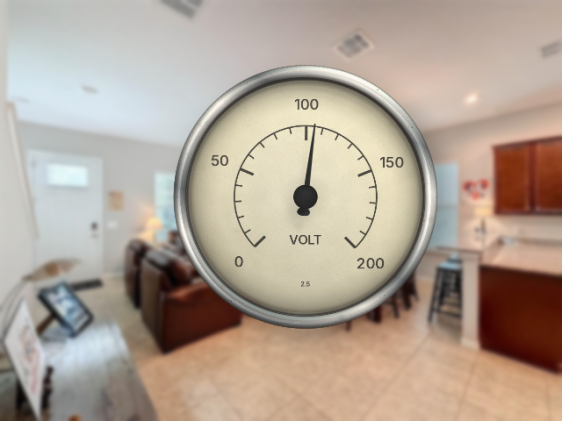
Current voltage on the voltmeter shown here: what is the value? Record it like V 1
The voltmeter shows V 105
